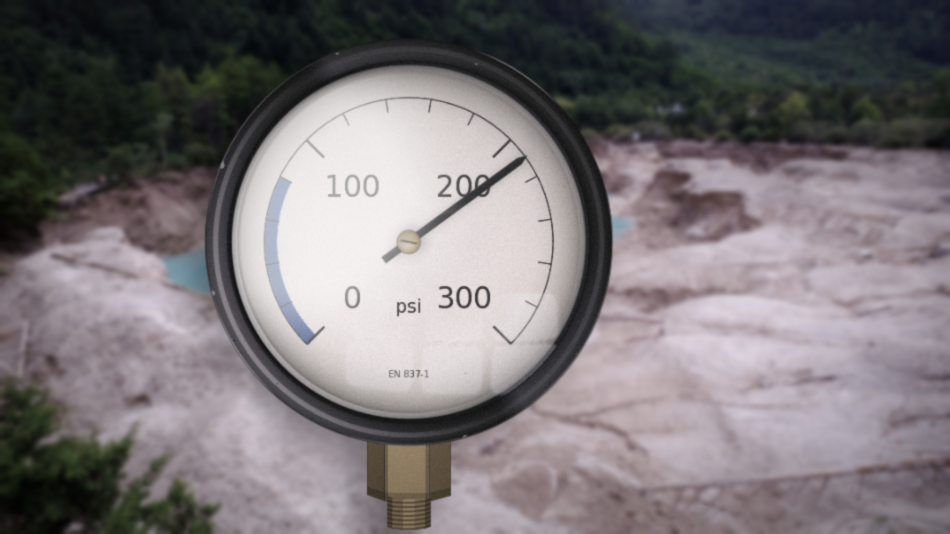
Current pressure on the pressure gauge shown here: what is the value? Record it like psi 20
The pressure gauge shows psi 210
